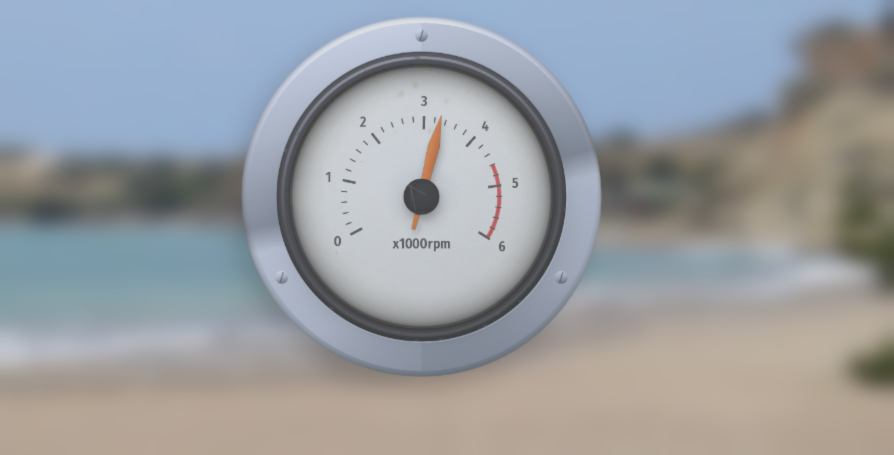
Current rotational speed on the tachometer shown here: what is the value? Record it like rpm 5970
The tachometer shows rpm 3300
